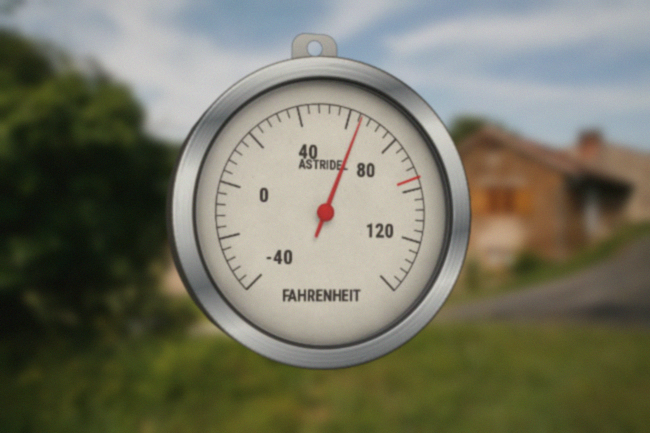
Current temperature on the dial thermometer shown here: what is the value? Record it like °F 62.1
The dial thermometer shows °F 64
